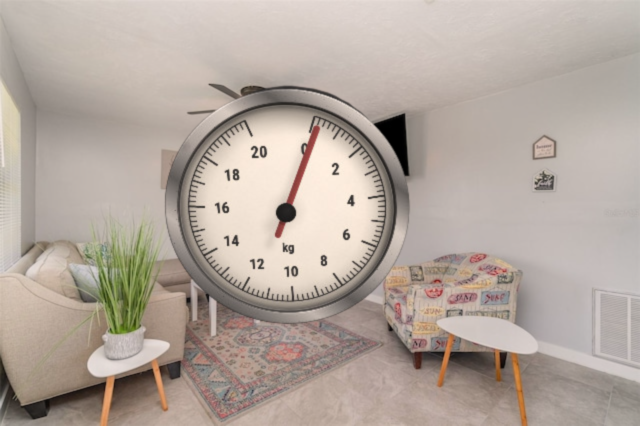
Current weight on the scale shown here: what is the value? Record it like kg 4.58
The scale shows kg 0.2
